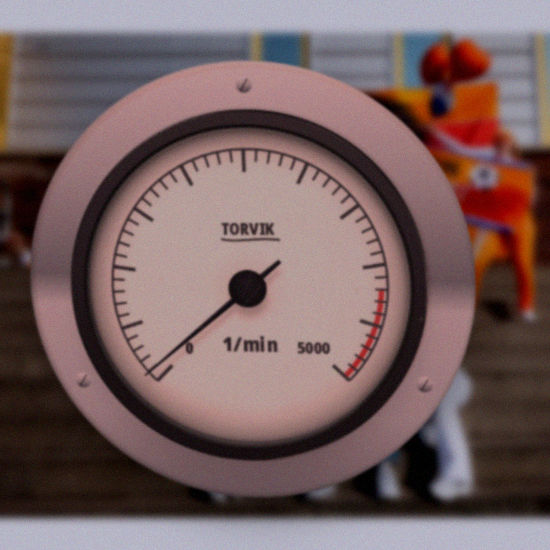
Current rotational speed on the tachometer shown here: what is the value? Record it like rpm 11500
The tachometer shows rpm 100
